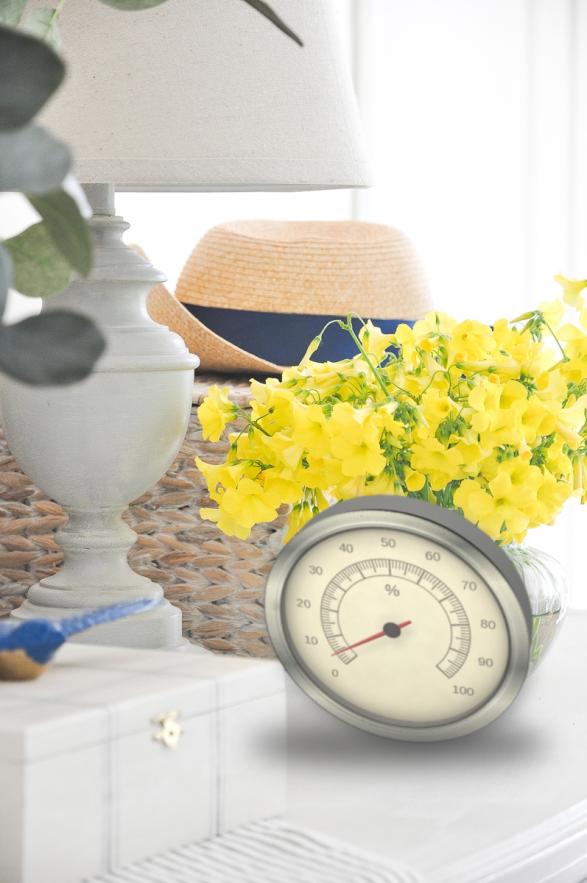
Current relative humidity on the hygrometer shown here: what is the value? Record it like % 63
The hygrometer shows % 5
